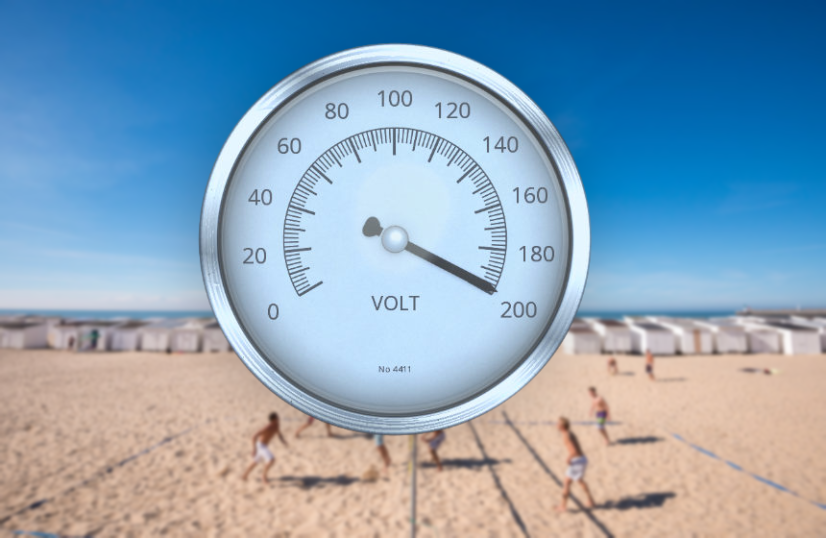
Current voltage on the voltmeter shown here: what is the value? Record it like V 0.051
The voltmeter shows V 198
